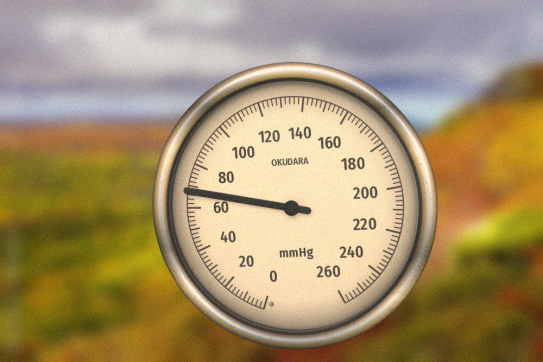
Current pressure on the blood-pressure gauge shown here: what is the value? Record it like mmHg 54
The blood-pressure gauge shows mmHg 68
